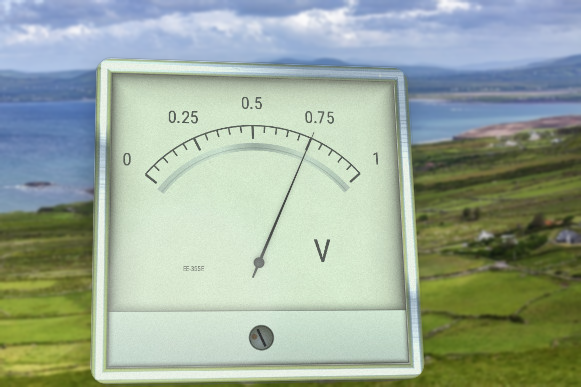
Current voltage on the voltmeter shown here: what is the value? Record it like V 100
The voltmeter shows V 0.75
